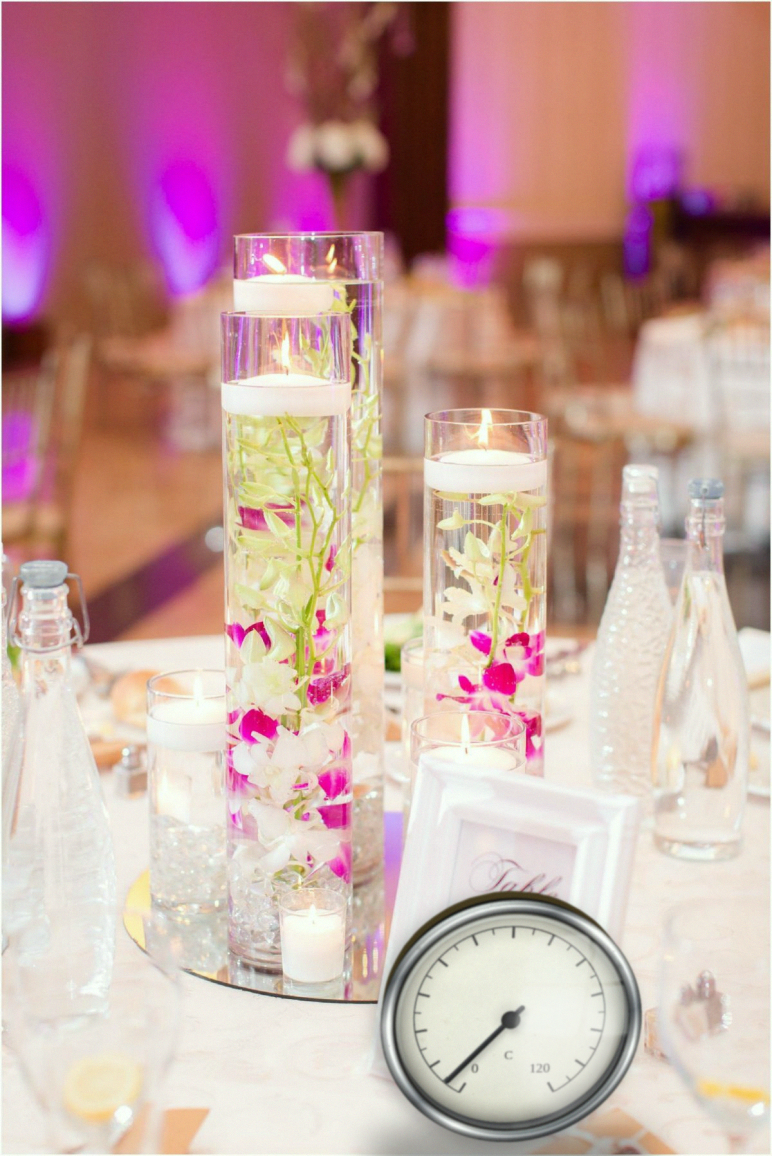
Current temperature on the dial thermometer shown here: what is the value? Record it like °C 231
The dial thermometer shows °C 5
